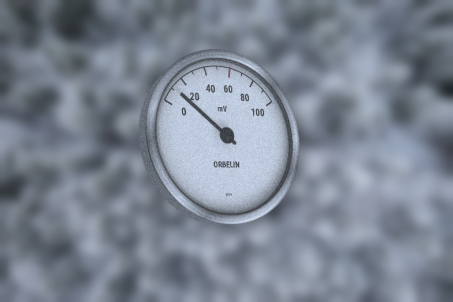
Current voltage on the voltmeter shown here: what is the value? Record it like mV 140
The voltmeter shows mV 10
